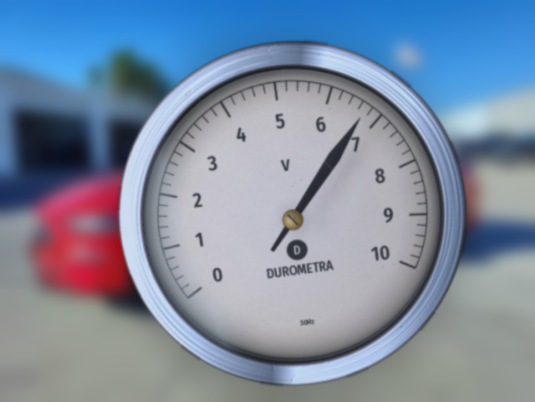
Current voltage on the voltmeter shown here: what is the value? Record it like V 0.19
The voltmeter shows V 6.7
